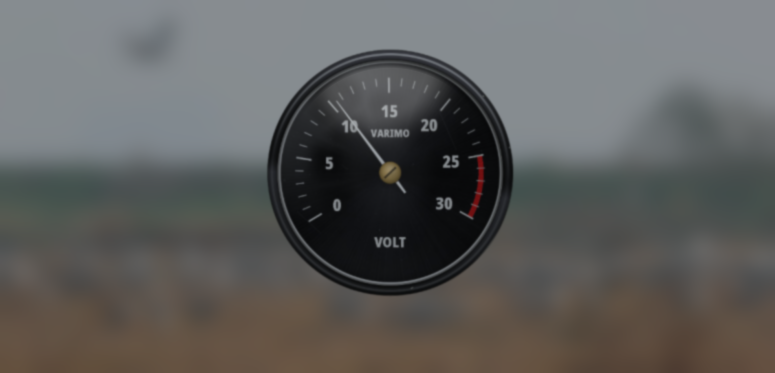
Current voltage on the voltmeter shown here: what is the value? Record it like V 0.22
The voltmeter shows V 10.5
